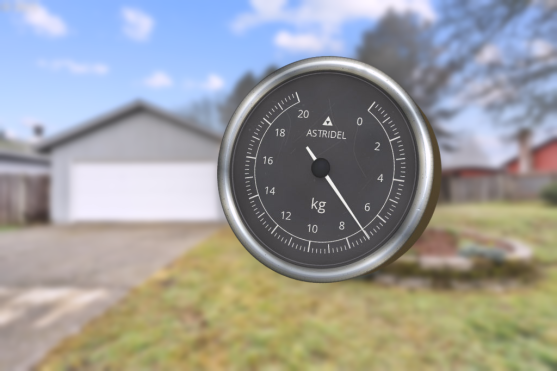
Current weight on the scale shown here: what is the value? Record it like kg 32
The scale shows kg 7
